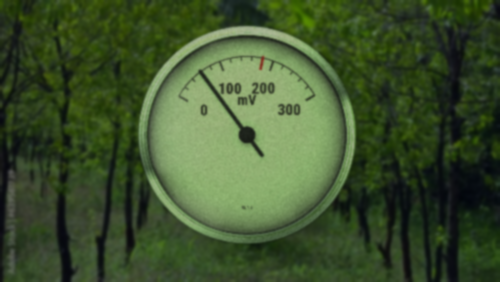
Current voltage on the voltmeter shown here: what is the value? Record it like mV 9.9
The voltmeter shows mV 60
